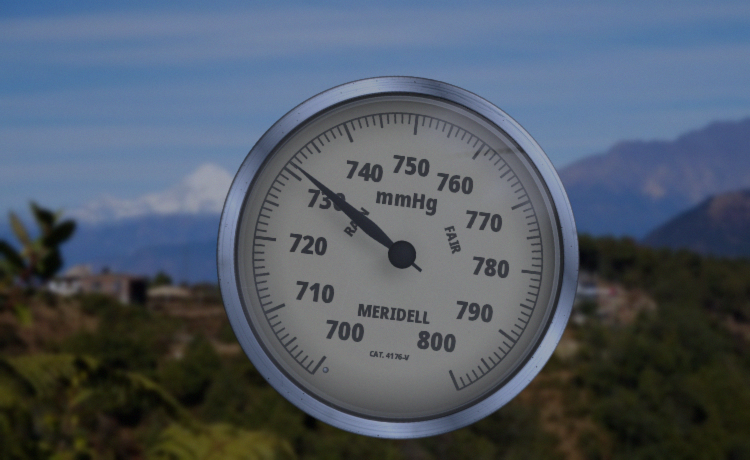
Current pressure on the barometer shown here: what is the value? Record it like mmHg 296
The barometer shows mmHg 731
